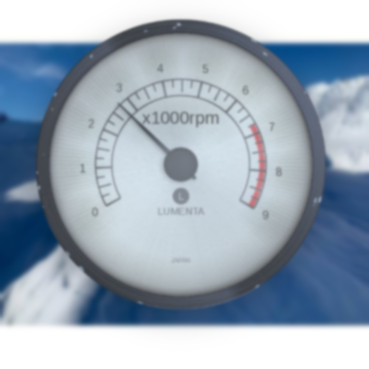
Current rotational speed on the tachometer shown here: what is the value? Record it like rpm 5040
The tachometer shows rpm 2750
